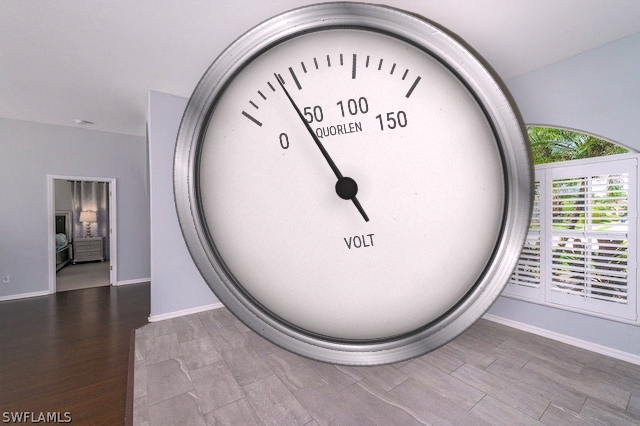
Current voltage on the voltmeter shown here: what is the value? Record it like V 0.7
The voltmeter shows V 40
